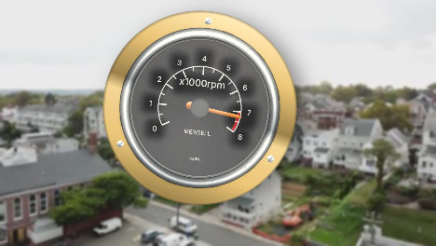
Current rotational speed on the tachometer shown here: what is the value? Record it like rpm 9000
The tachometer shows rpm 7250
